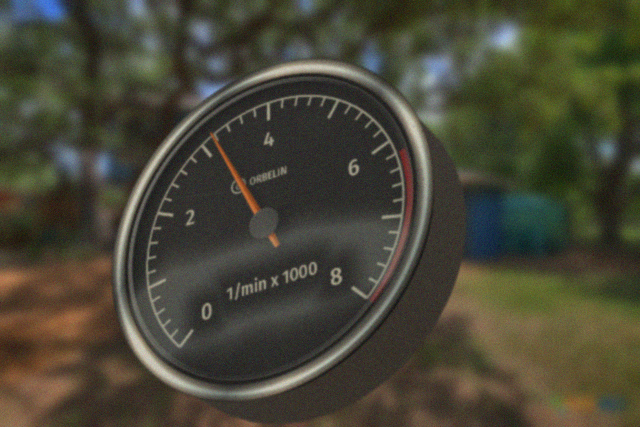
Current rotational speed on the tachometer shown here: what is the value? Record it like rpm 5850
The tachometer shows rpm 3200
